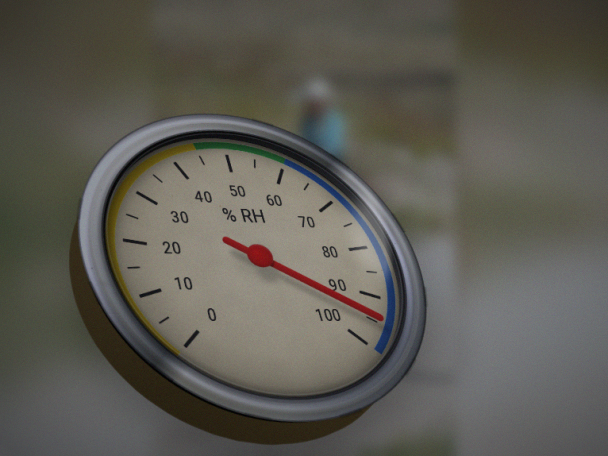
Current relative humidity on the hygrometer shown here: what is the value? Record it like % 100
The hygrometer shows % 95
